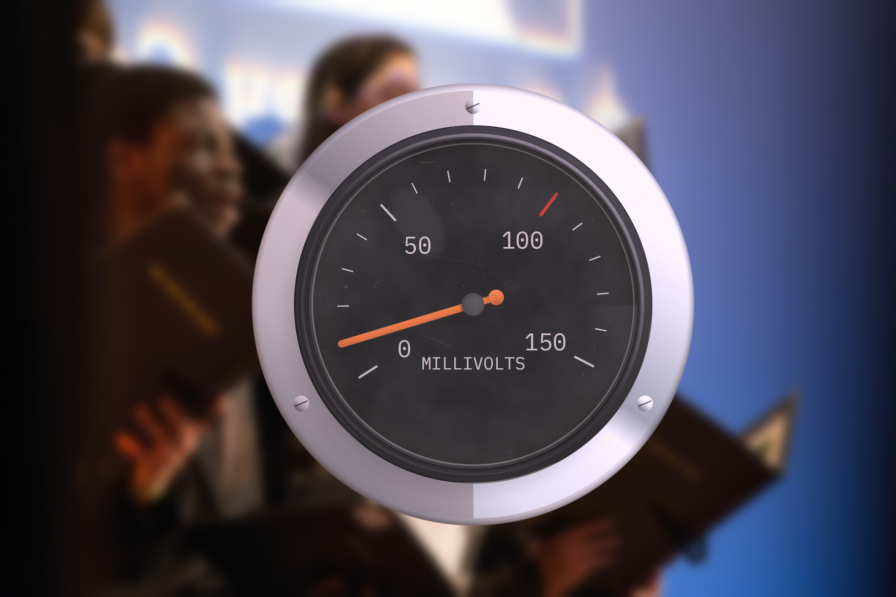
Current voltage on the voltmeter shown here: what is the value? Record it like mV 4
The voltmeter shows mV 10
